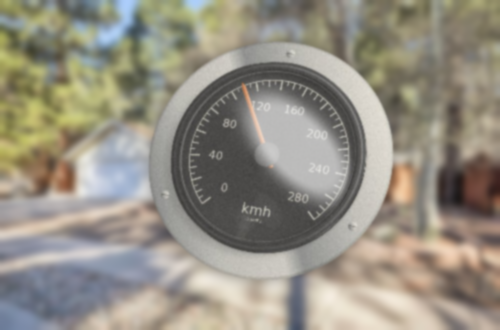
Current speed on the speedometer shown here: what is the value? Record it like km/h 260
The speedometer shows km/h 110
